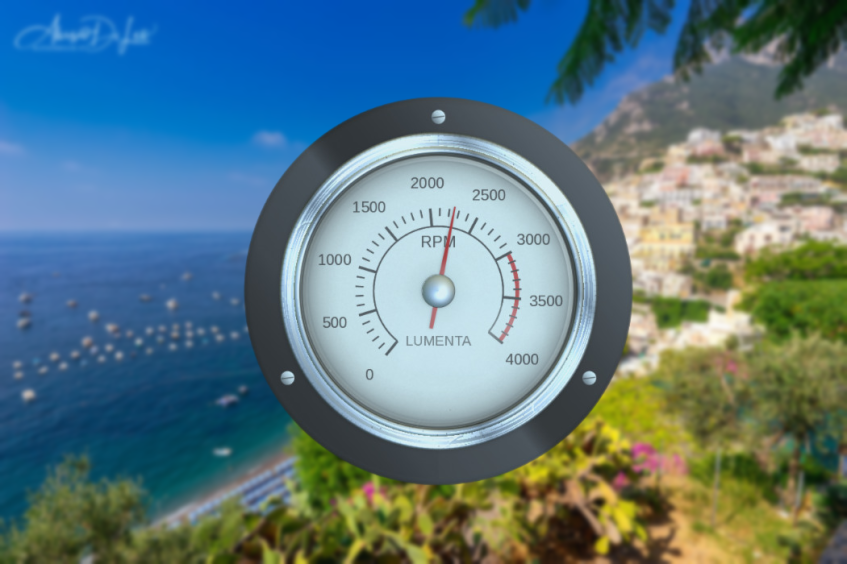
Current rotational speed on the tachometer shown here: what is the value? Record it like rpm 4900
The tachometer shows rpm 2250
